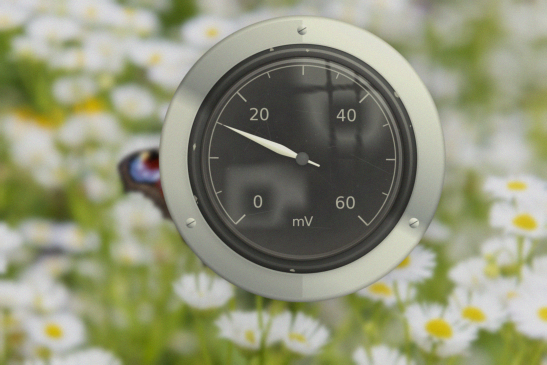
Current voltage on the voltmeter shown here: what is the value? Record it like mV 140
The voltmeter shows mV 15
